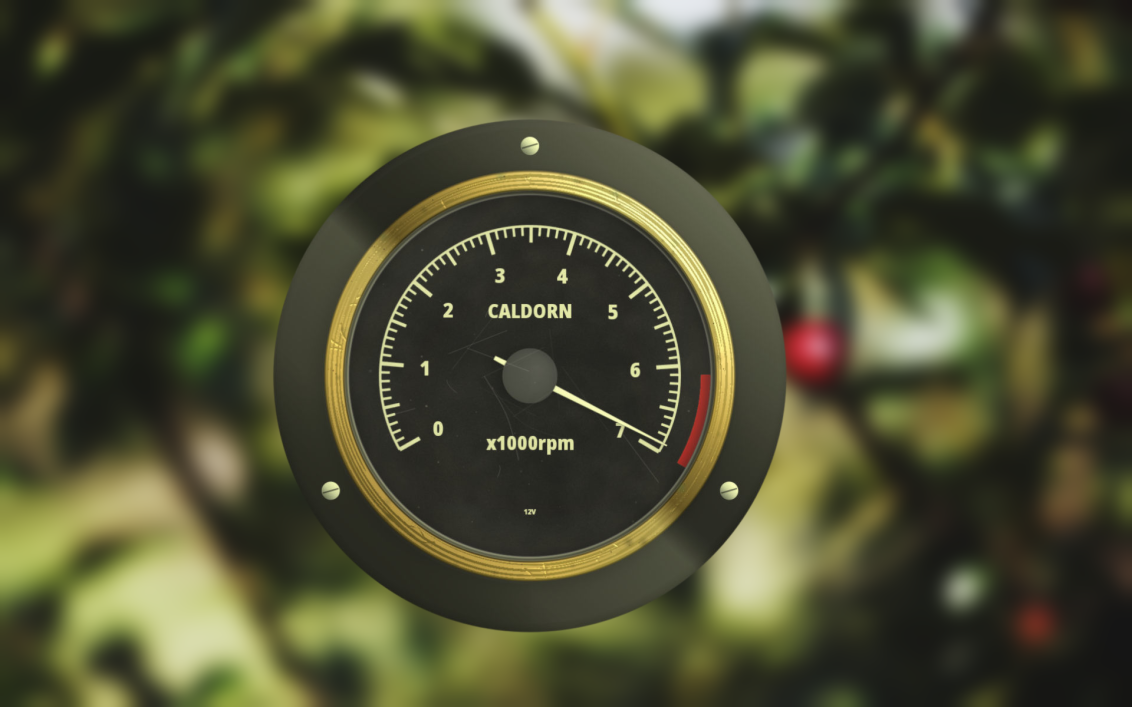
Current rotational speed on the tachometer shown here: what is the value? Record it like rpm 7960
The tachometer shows rpm 6900
